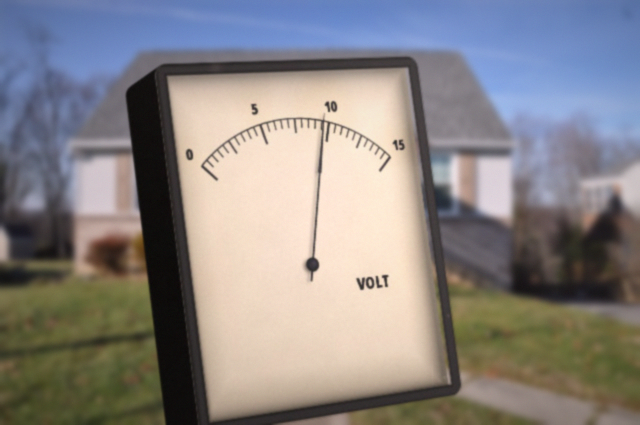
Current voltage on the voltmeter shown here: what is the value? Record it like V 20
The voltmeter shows V 9.5
